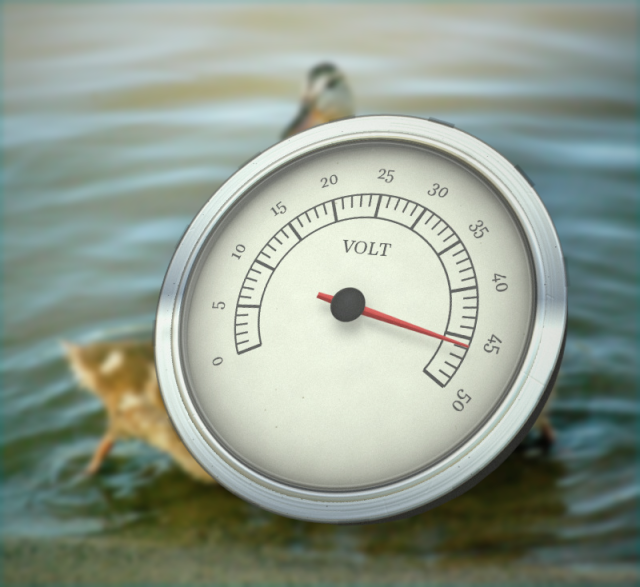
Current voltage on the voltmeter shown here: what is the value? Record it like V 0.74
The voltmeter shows V 46
